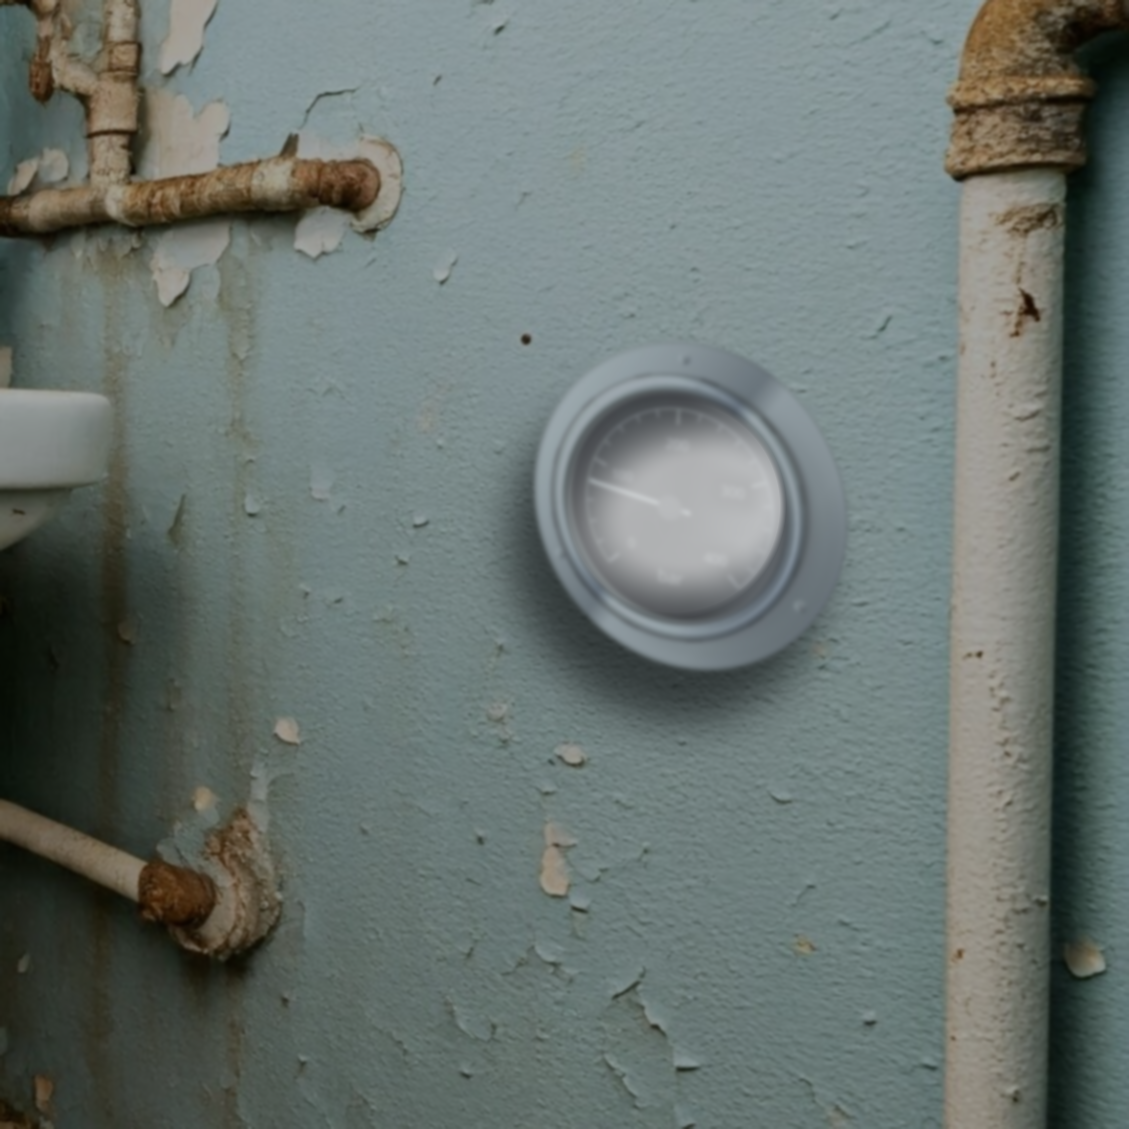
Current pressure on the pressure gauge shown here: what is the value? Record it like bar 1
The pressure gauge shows bar 80
